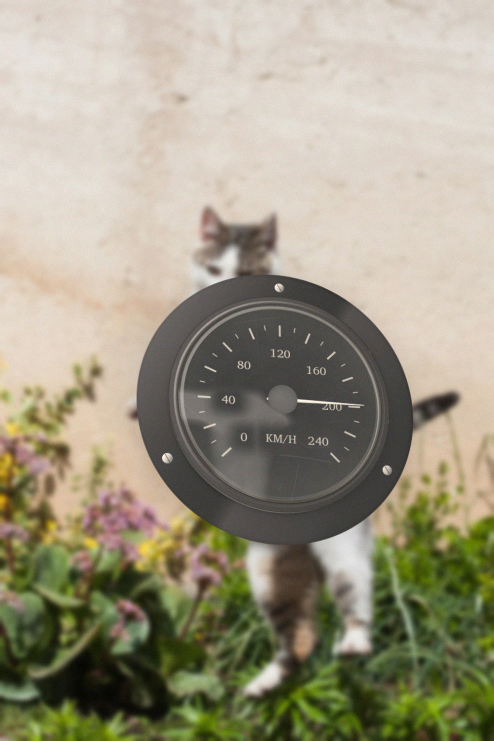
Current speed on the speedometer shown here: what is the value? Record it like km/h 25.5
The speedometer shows km/h 200
